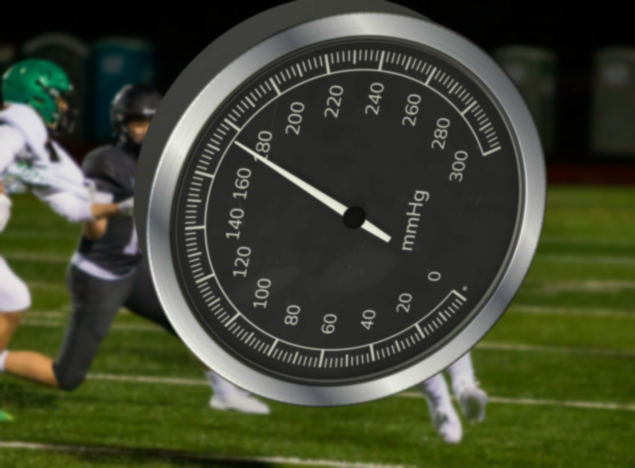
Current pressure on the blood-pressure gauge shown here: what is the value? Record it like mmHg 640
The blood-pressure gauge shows mmHg 176
